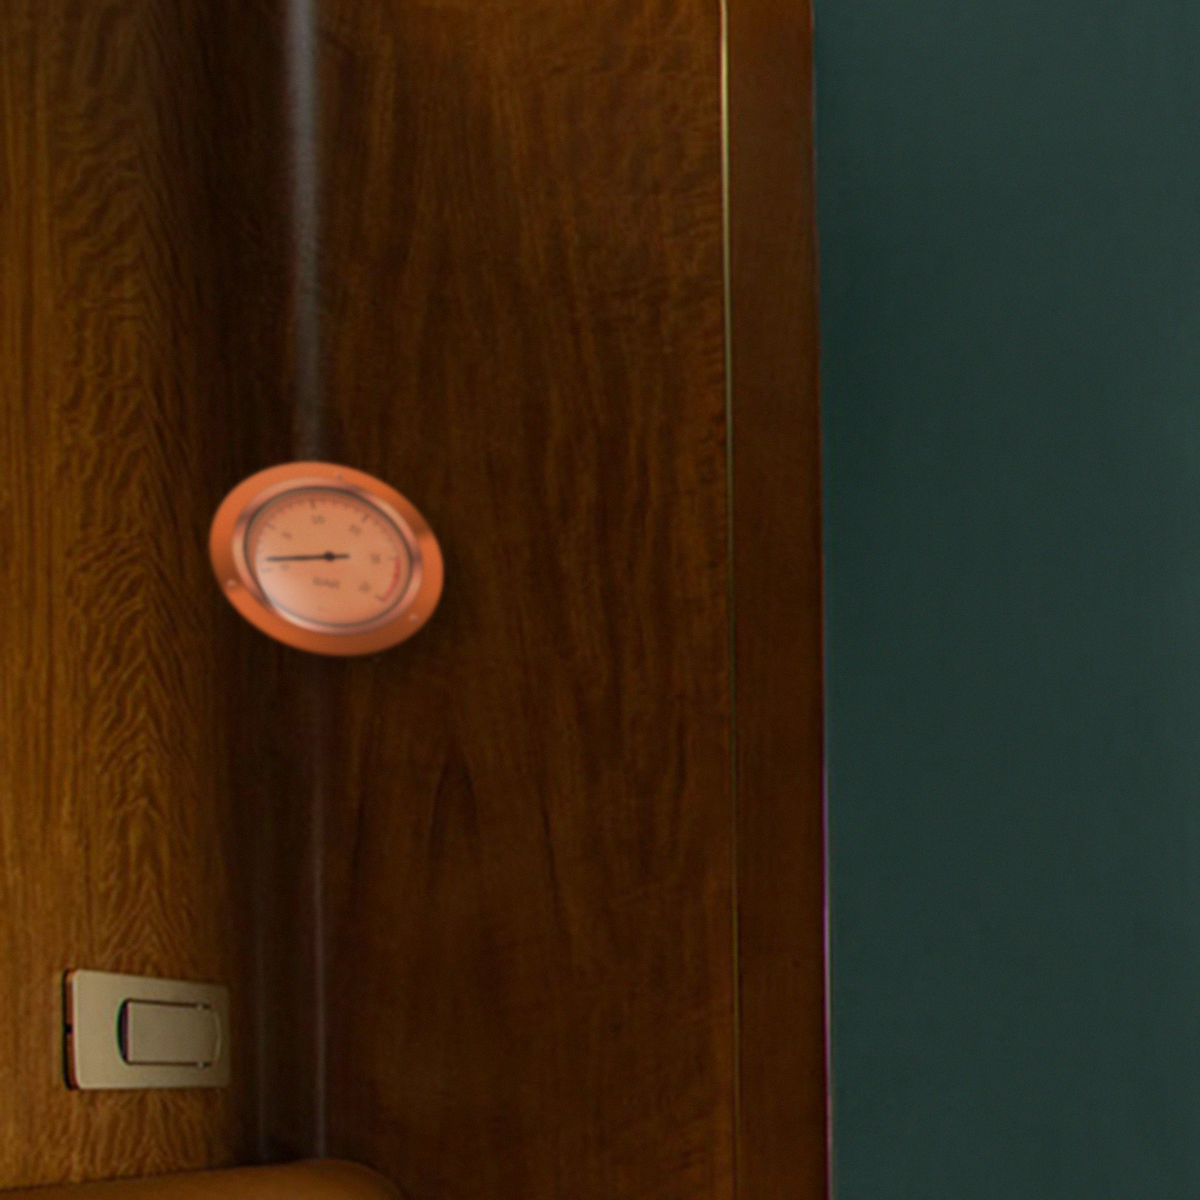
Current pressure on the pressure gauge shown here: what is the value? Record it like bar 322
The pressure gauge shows bar 1
